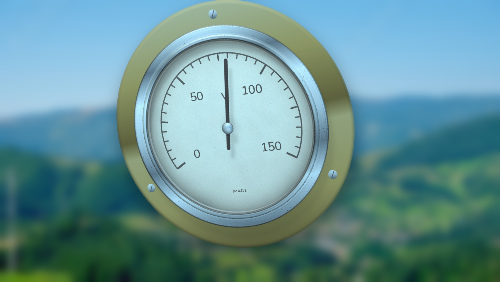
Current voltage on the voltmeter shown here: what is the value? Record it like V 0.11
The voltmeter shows V 80
